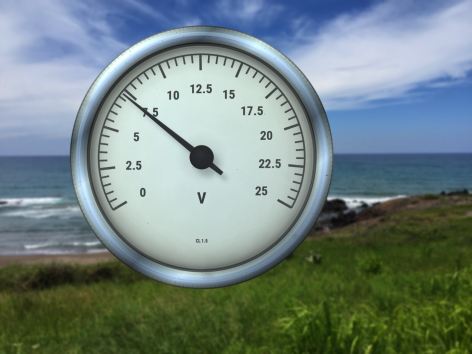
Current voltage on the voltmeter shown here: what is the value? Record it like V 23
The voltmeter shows V 7.25
